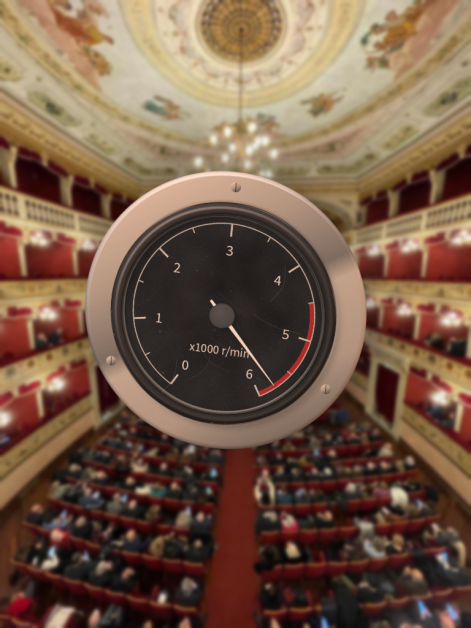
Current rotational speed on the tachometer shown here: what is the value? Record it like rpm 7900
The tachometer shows rpm 5750
